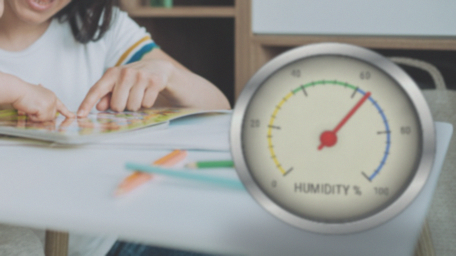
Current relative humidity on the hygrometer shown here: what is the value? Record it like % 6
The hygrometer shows % 64
